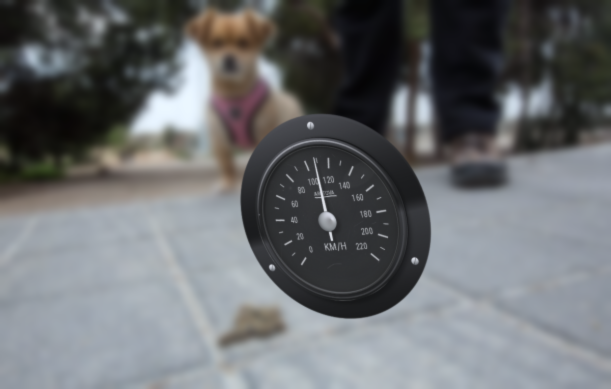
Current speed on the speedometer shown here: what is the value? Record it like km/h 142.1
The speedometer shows km/h 110
